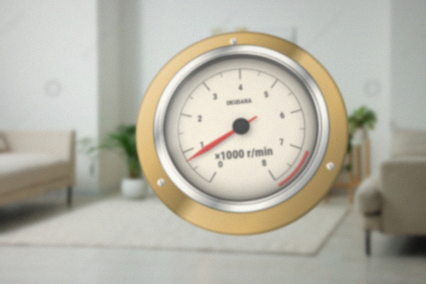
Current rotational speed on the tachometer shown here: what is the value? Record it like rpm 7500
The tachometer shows rpm 750
